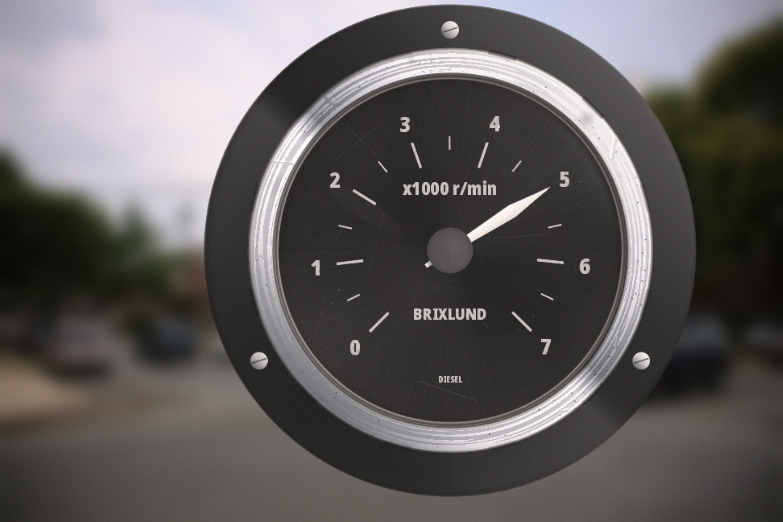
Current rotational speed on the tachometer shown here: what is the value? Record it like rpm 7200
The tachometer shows rpm 5000
